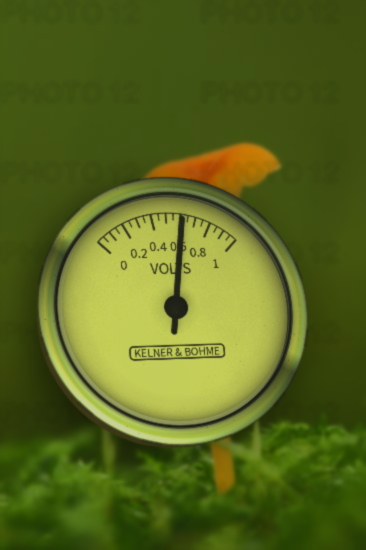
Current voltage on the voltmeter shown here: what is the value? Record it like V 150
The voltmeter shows V 0.6
